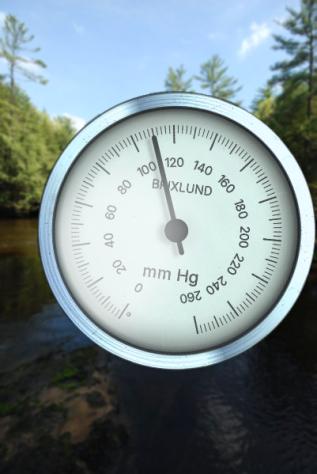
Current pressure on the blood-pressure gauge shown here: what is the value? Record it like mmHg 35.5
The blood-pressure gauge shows mmHg 110
